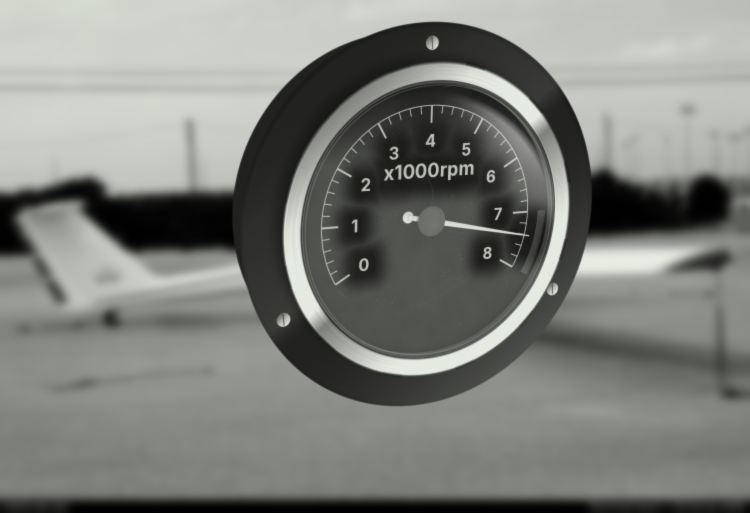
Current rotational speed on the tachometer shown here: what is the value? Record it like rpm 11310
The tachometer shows rpm 7400
